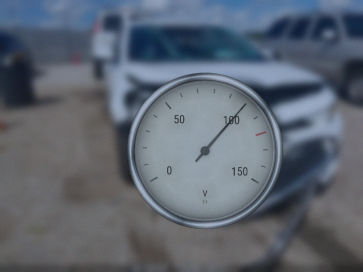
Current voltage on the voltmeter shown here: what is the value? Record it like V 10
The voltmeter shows V 100
